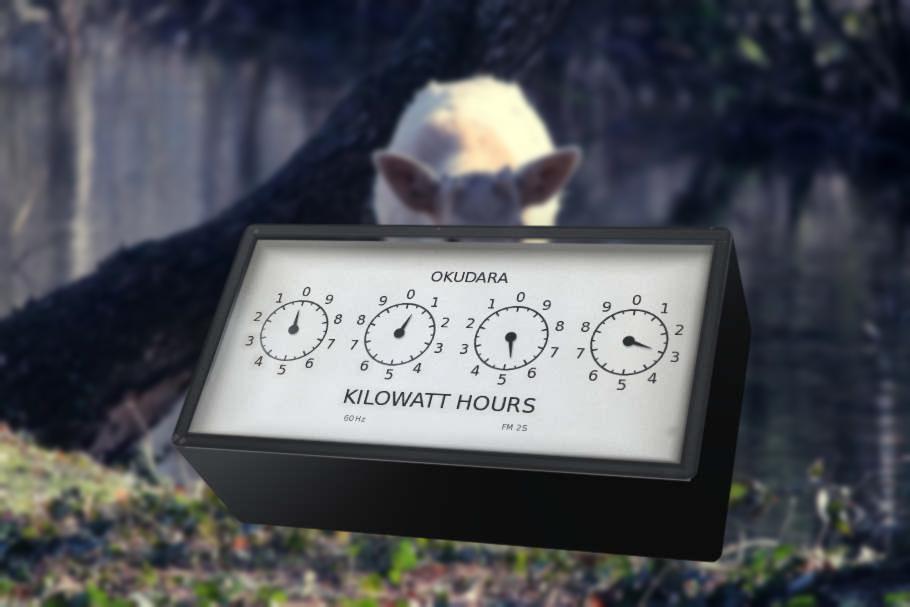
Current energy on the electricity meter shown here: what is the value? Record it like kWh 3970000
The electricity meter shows kWh 53
